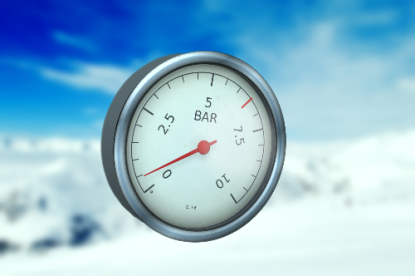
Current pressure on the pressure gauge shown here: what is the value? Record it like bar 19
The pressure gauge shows bar 0.5
